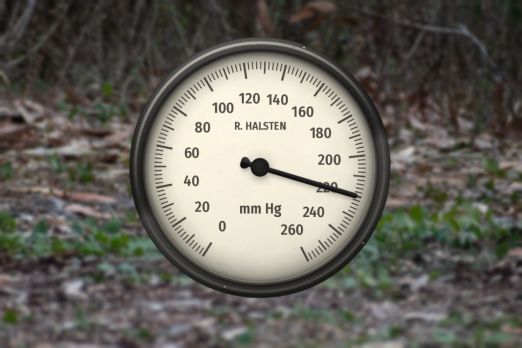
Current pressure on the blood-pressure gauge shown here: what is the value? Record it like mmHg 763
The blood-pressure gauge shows mmHg 220
